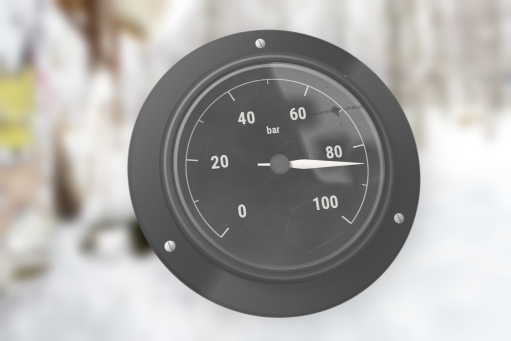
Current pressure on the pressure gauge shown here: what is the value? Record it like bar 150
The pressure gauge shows bar 85
